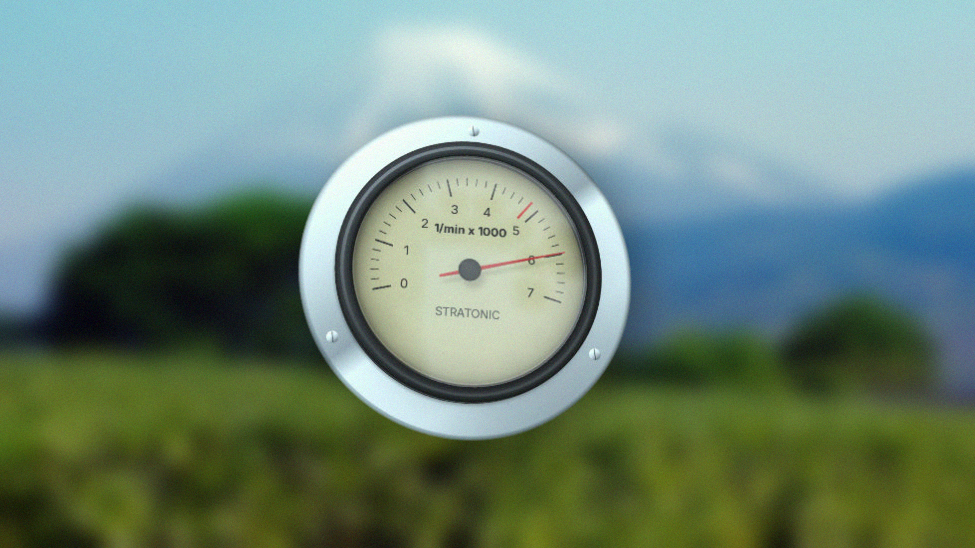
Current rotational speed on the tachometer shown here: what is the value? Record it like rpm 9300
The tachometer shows rpm 6000
